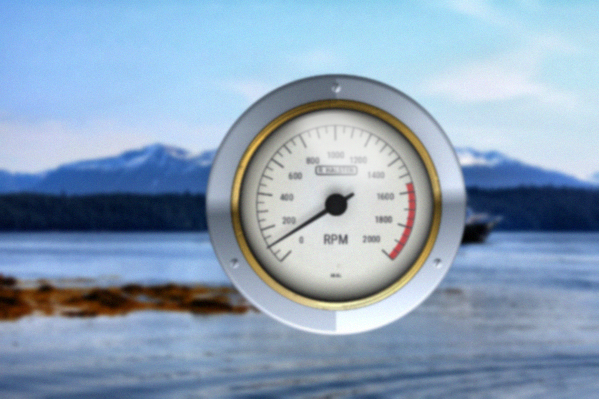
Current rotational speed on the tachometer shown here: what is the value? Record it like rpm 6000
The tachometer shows rpm 100
